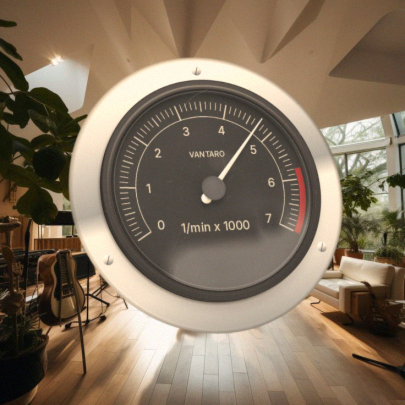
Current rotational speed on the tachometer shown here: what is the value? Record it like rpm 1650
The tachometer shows rpm 4700
